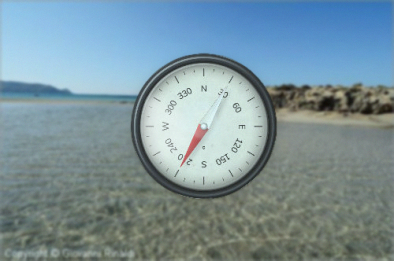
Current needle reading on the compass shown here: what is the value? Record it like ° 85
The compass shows ° 210
